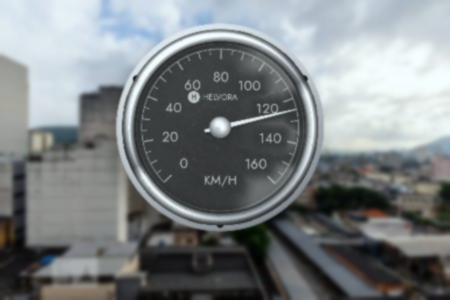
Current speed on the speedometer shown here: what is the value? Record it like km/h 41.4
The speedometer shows km/h 125
